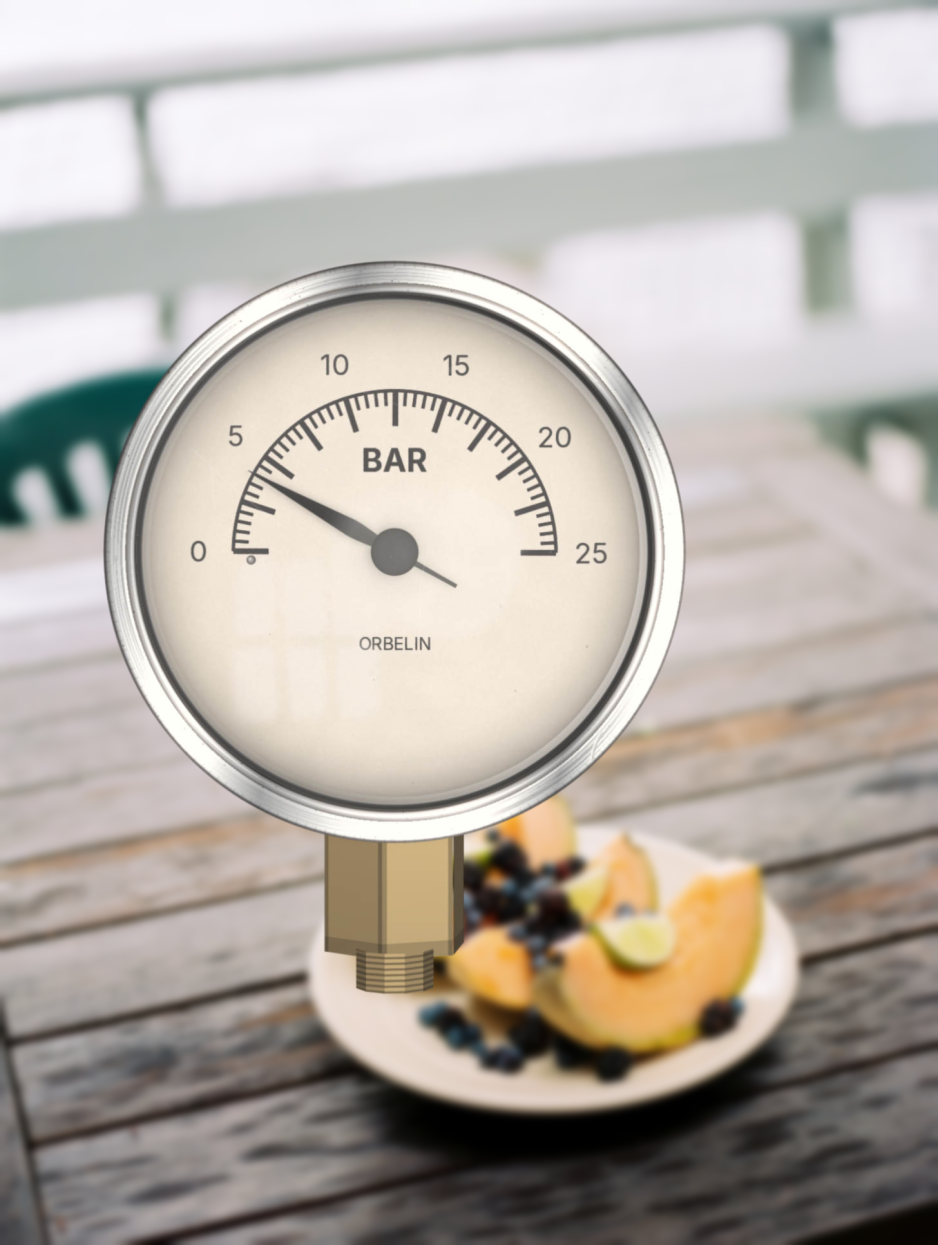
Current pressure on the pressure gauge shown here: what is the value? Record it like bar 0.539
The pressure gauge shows bar 4
